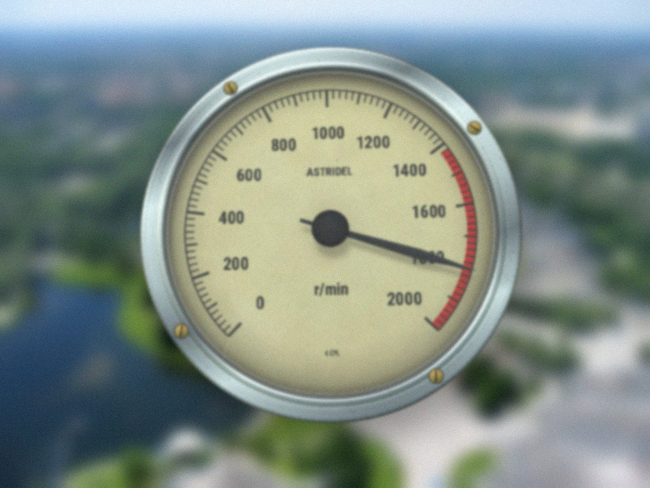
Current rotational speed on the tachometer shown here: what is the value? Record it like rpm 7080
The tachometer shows rpm 1800
